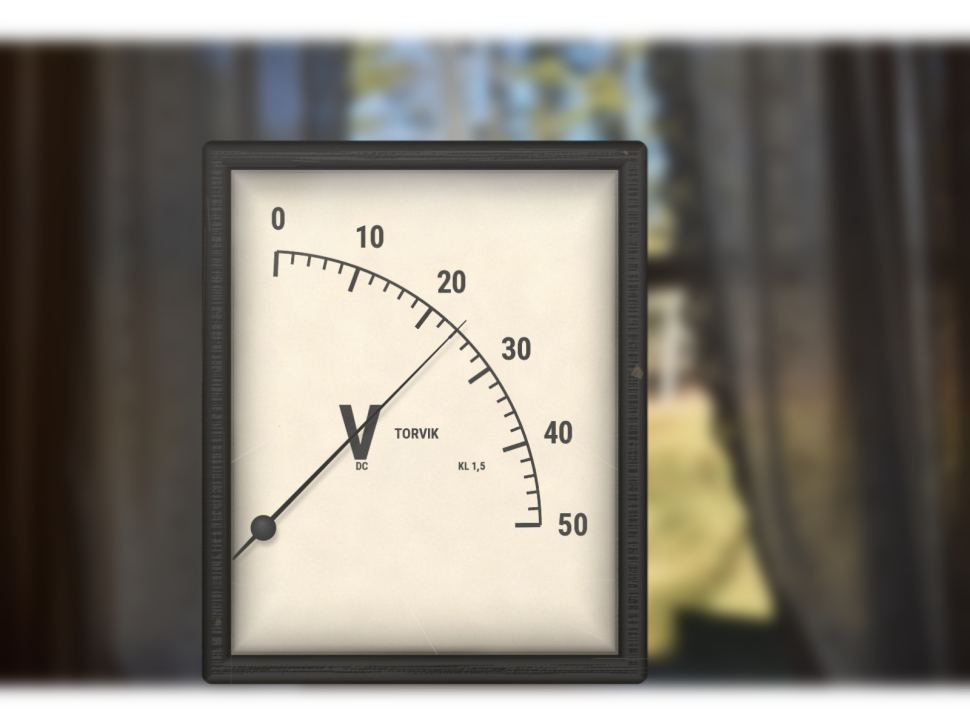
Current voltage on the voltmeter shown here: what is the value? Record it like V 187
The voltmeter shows V 24
